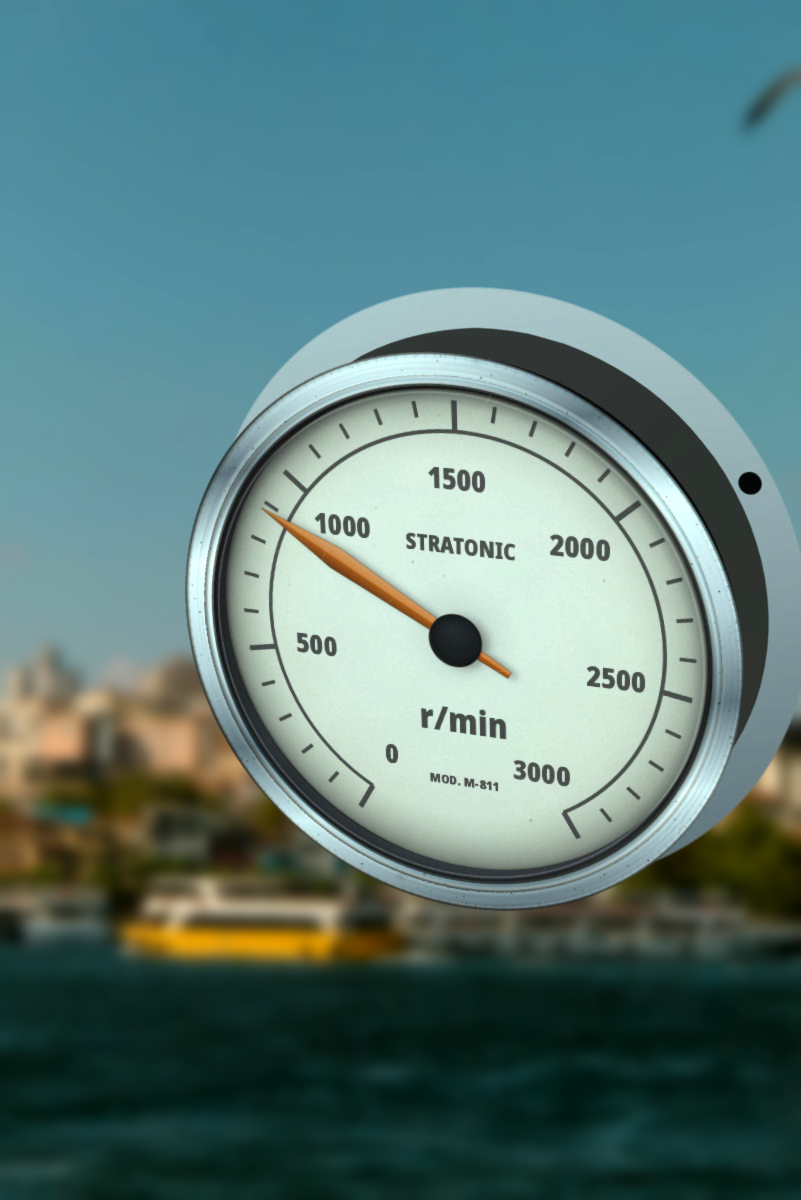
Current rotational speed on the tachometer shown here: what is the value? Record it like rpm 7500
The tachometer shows rpm 900
